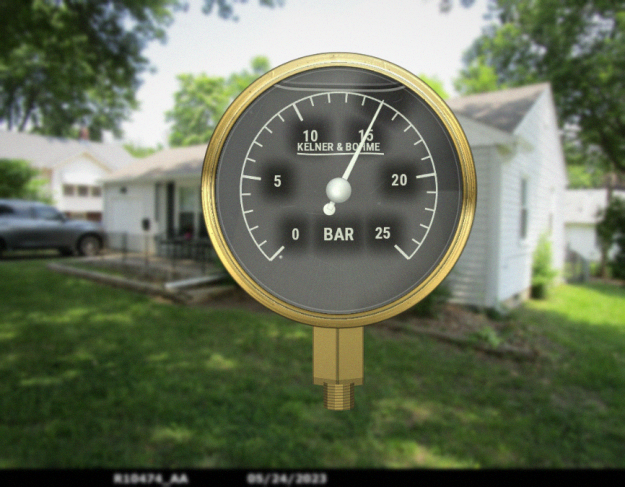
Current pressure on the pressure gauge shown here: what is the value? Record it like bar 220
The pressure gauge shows bar 15
